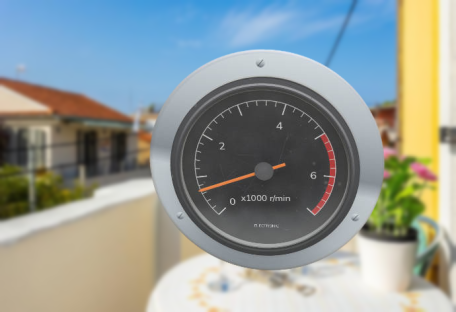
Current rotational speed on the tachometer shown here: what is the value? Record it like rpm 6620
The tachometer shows rpm 700
